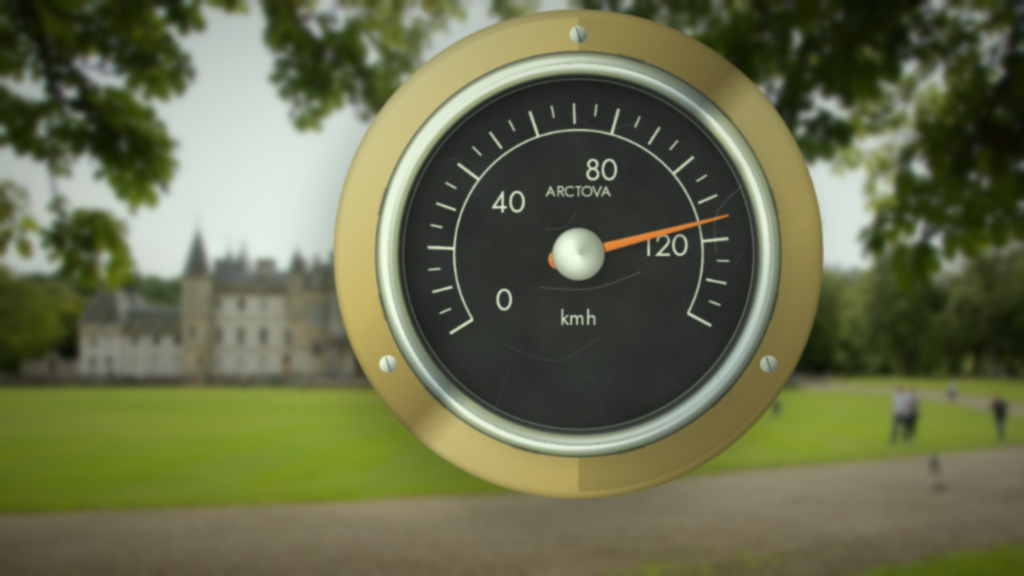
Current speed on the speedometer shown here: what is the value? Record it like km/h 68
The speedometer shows km/h 115
